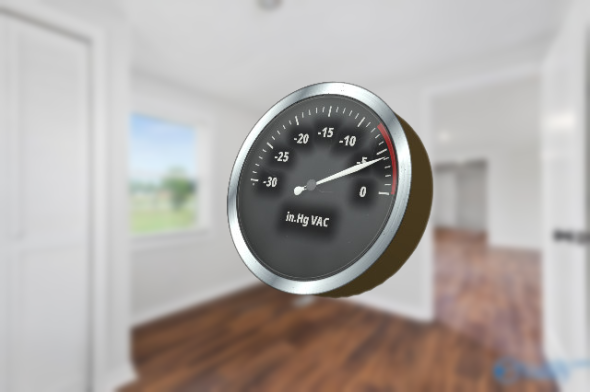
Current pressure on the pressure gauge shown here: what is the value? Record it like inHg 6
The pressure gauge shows inHg -4
